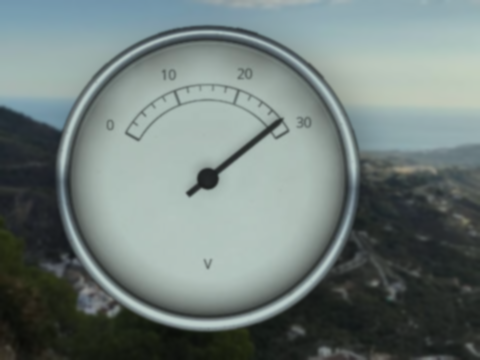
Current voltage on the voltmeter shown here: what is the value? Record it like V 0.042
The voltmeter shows V 28
